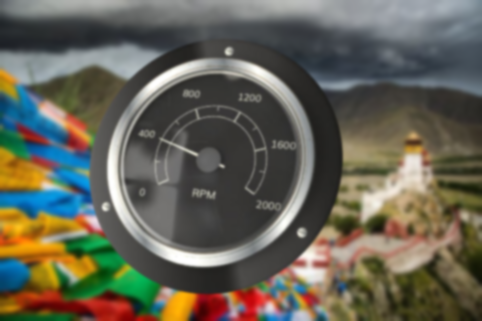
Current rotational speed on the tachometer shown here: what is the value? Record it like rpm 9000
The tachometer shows rpm 400
